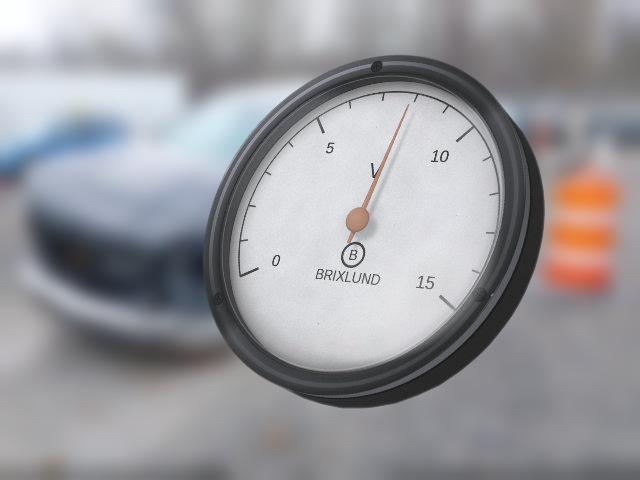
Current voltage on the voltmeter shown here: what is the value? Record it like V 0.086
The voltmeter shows V 8
